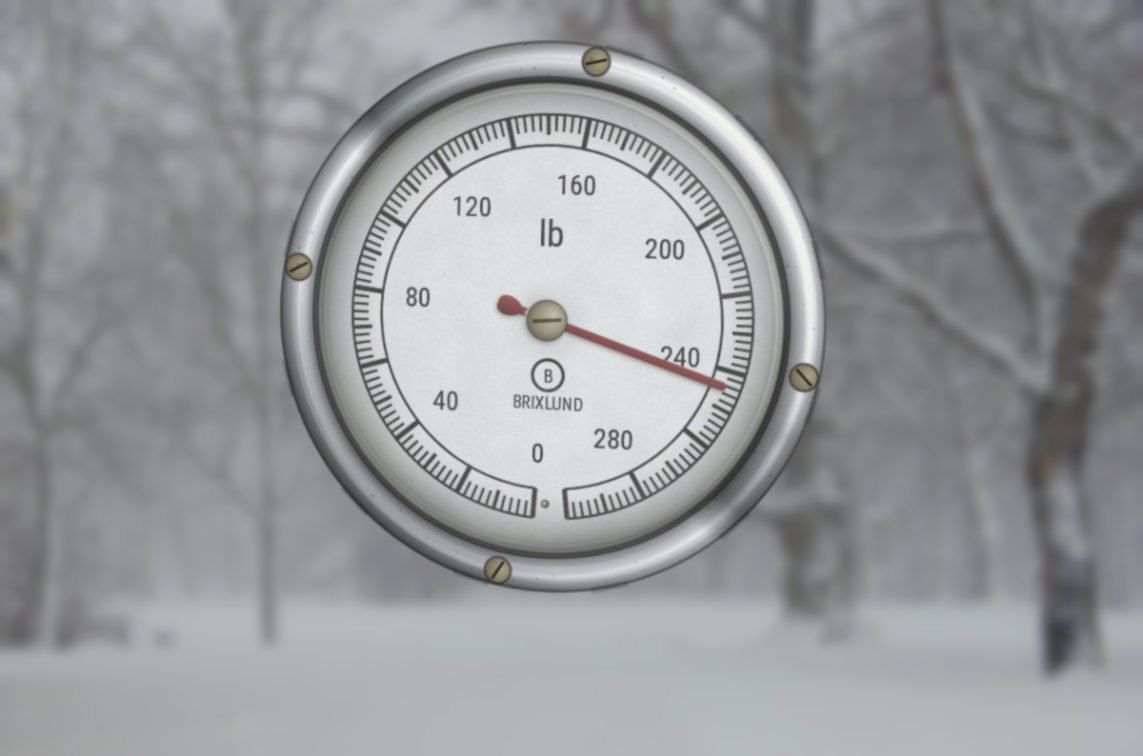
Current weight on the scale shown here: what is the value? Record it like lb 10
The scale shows lb 244
